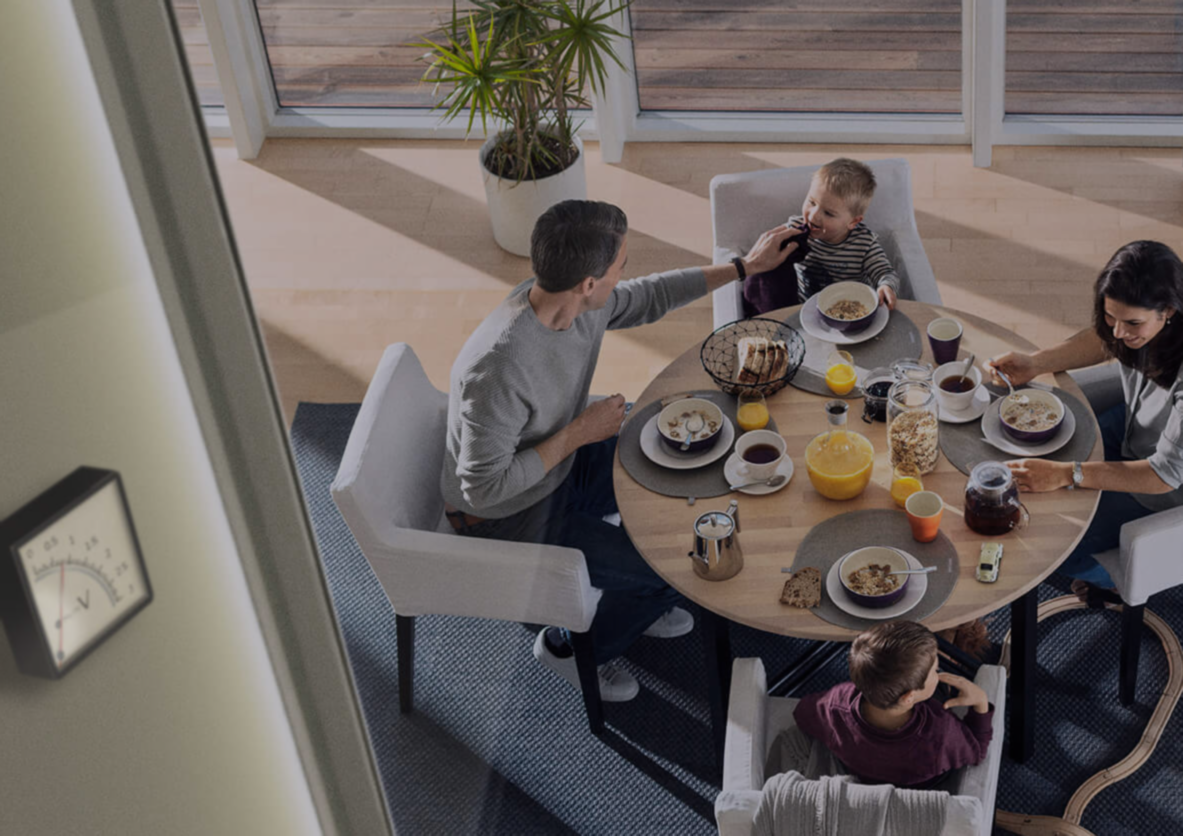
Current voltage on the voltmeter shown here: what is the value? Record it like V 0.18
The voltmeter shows V 0.75
